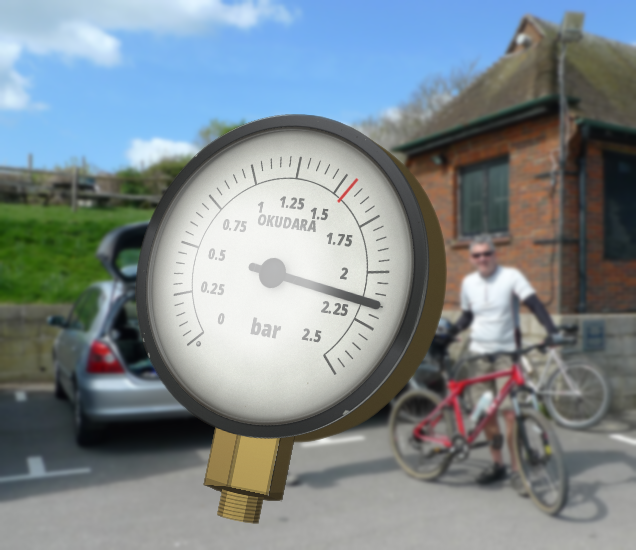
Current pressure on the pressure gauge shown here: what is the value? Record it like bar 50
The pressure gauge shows bar 2.15
